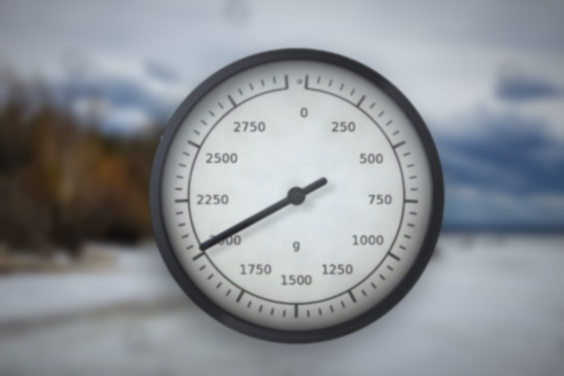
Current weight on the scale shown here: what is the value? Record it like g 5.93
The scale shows g 2025
